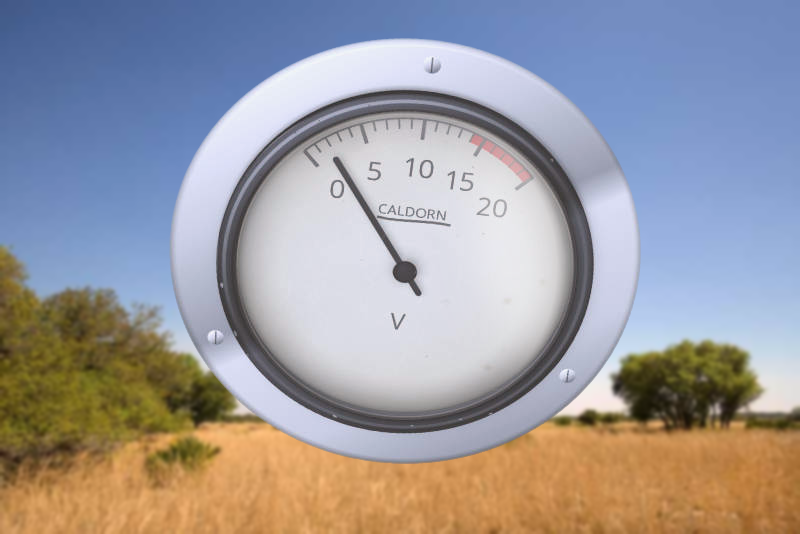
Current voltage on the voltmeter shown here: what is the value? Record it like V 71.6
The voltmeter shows V 2
